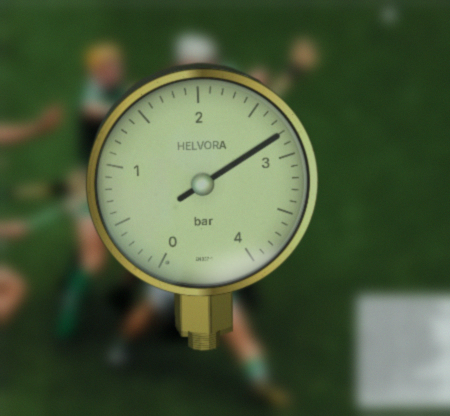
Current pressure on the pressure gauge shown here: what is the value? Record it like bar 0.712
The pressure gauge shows bar 2.8
